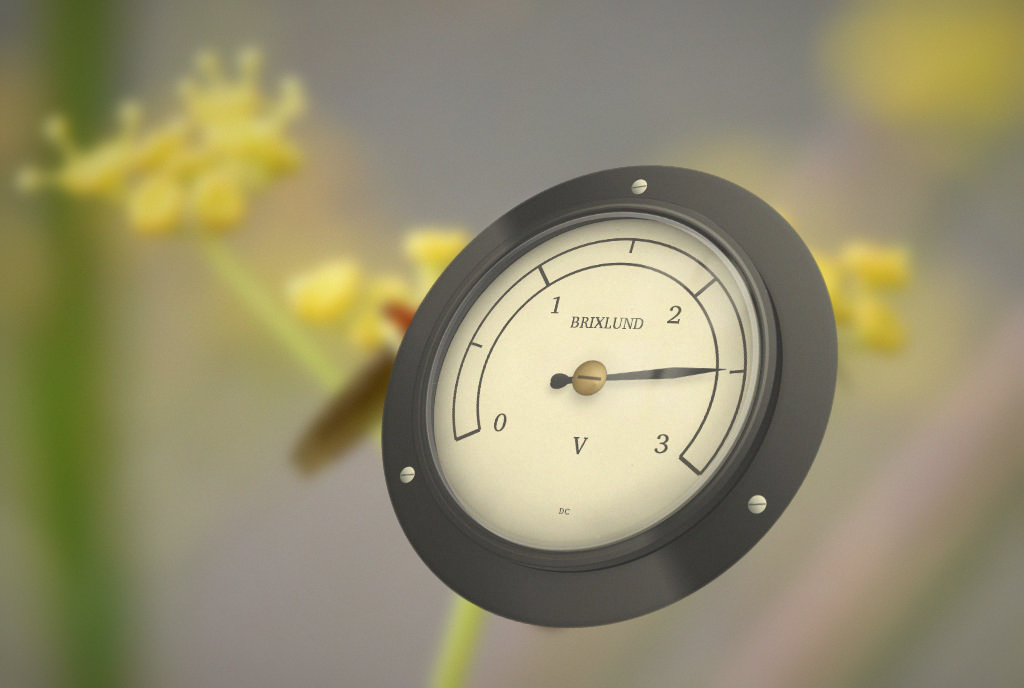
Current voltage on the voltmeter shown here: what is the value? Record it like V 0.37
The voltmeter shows V 2.5
